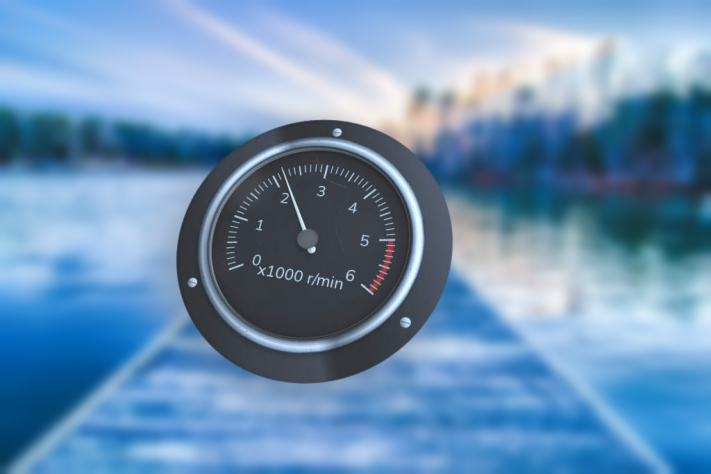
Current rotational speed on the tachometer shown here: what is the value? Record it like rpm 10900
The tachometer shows rpm 2200
